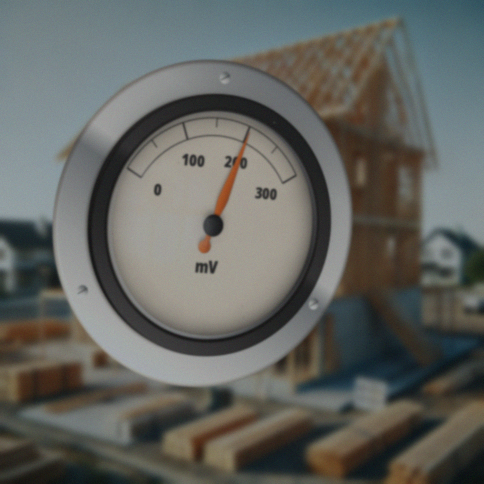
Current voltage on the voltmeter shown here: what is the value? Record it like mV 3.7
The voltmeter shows mV 200
